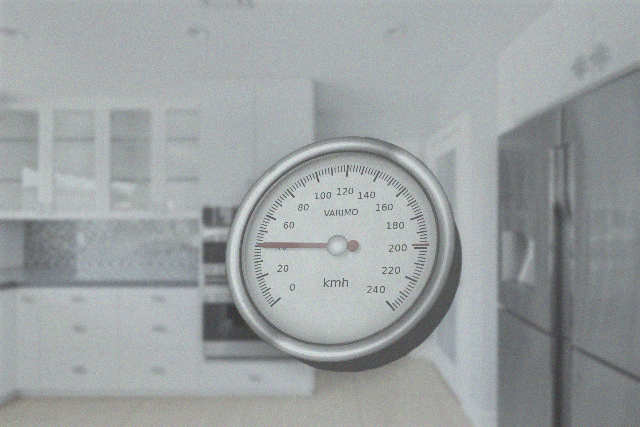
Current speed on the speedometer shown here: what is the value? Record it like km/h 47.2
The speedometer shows km/h 40
